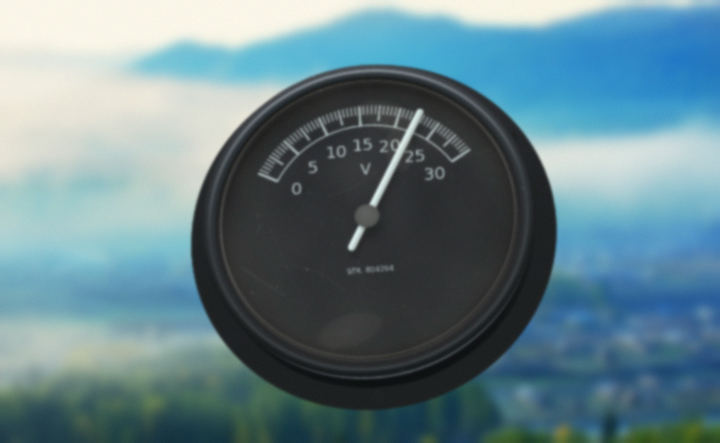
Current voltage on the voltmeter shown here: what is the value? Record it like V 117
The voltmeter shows V 22.5
